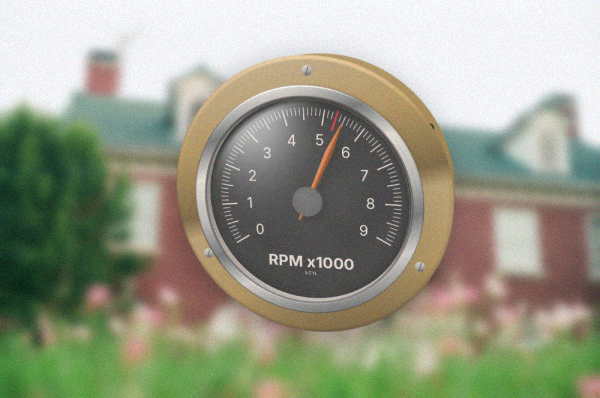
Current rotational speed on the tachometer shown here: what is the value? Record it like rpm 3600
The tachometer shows rpm 5500
